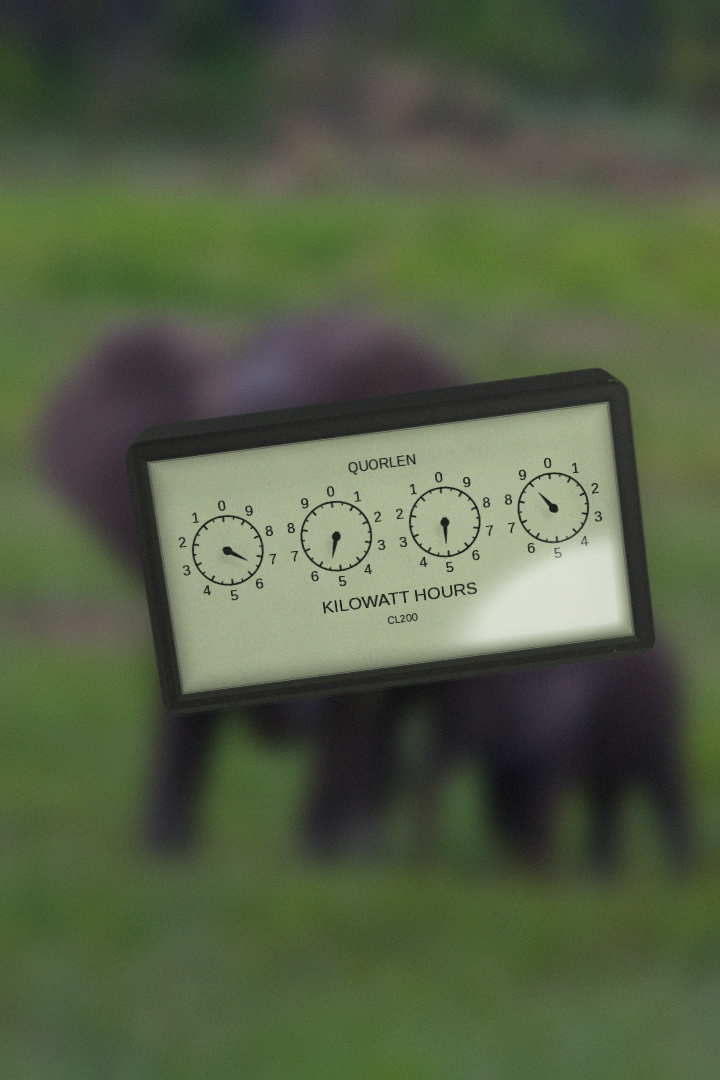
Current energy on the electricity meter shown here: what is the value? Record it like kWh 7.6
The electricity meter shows kWh 6549
